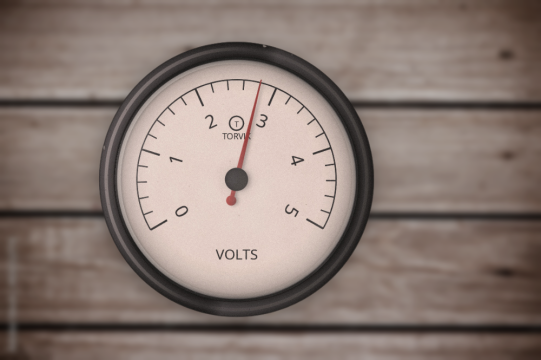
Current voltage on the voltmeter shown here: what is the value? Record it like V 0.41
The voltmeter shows V 2.8
